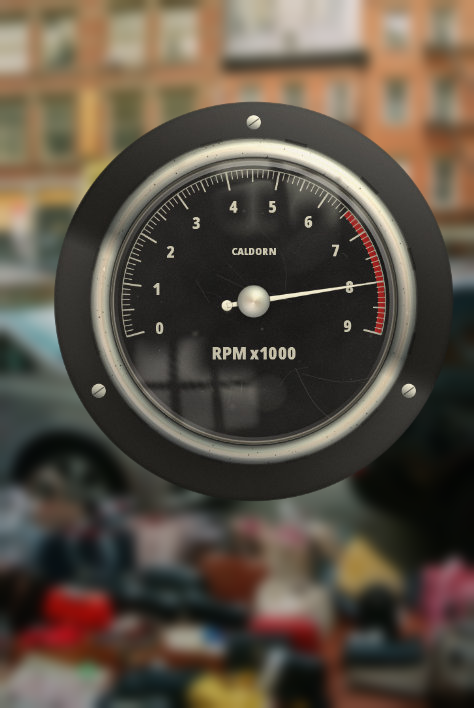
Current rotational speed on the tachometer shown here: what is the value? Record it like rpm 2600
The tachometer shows rpm 8000
